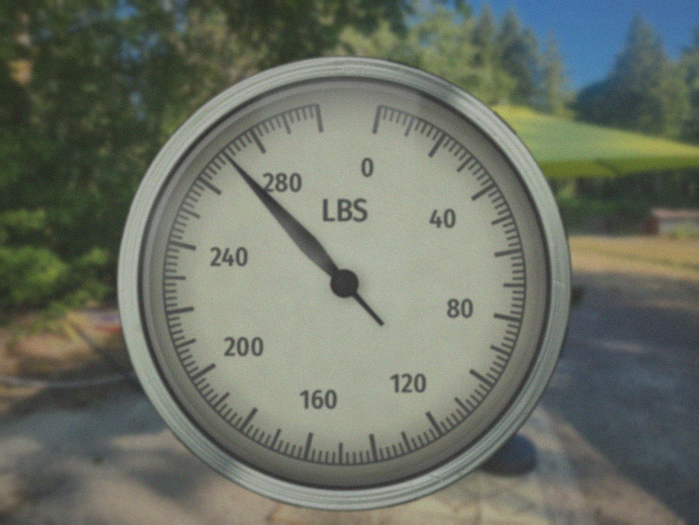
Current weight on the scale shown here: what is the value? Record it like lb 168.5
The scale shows lb 270
